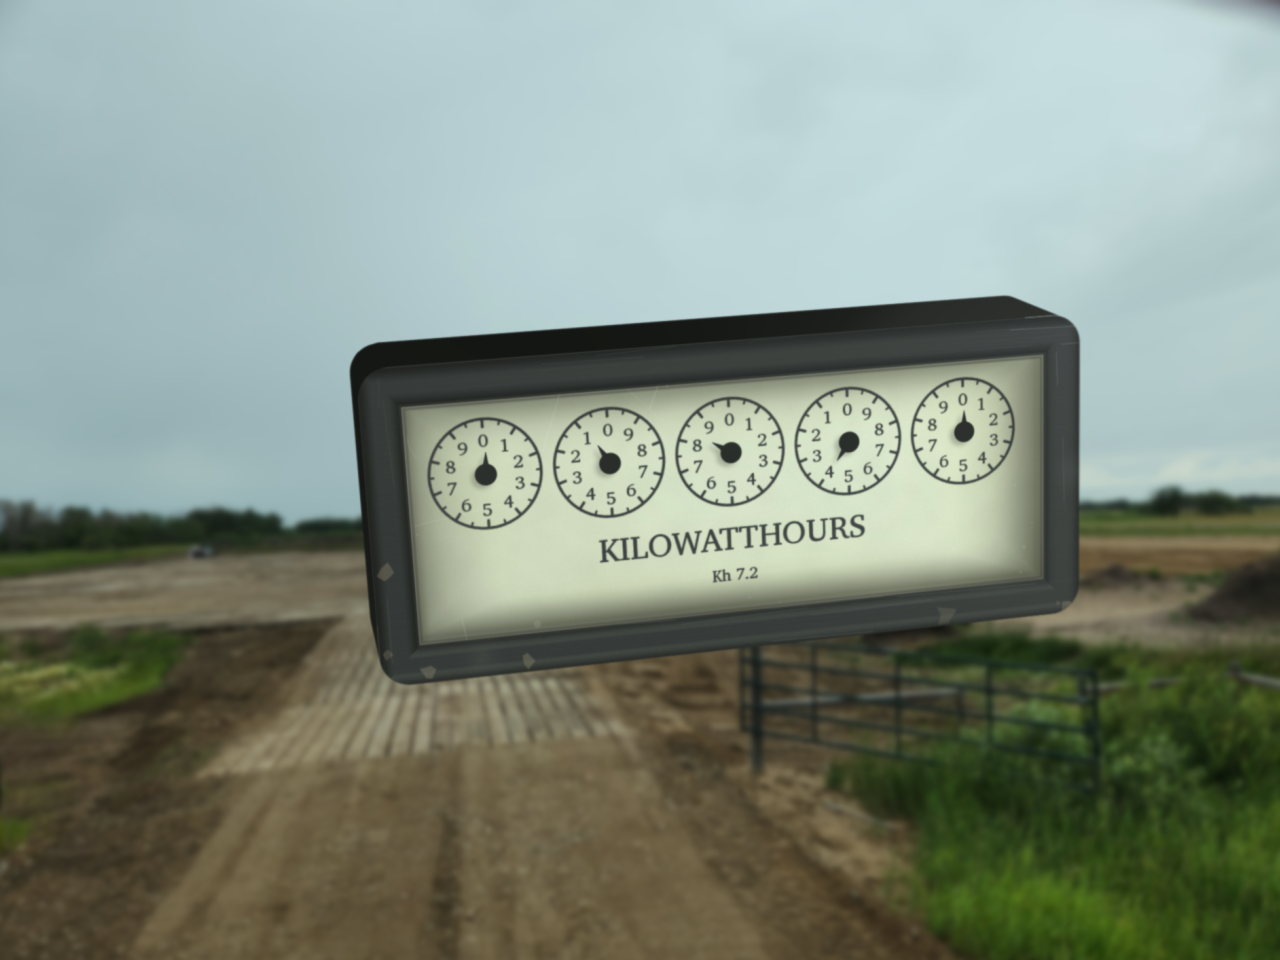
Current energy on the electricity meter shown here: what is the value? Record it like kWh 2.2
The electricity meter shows kWh 840
